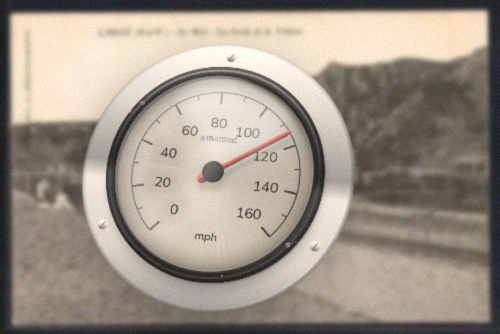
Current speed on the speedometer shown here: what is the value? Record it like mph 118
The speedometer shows mph 115
